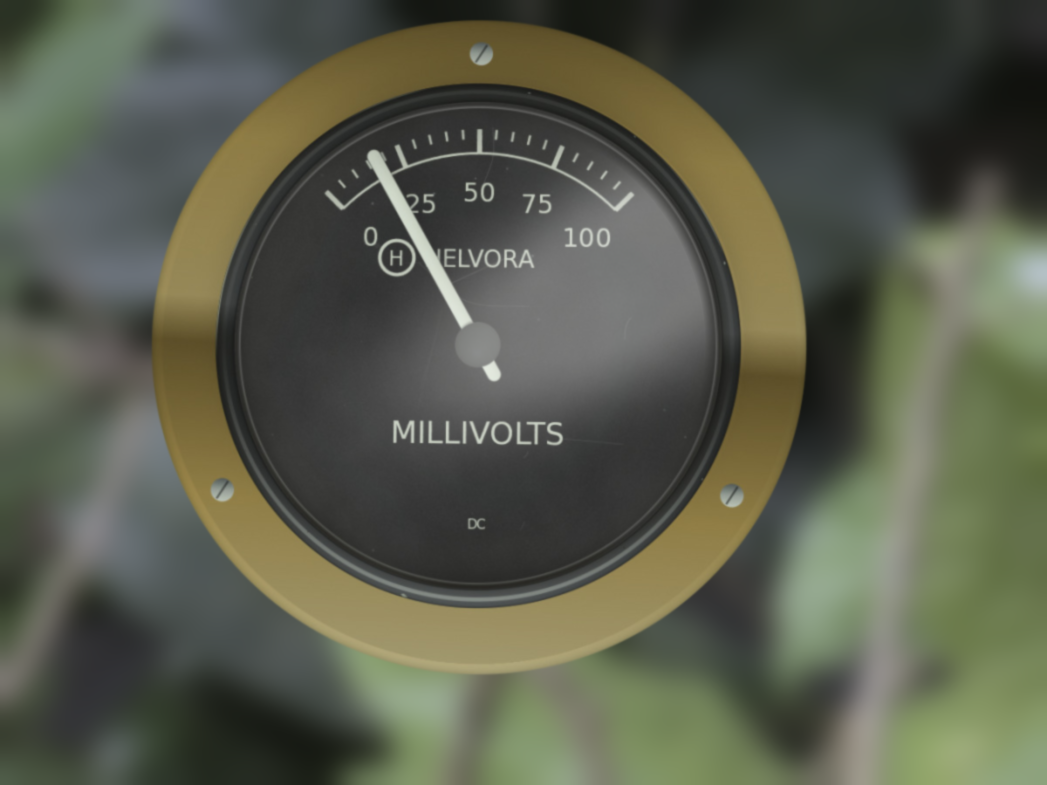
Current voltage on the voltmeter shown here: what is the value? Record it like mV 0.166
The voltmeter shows mV 17.5
